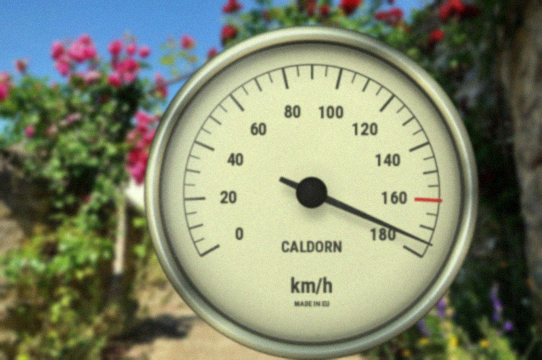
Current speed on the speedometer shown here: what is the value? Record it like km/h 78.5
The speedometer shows km/h 175
